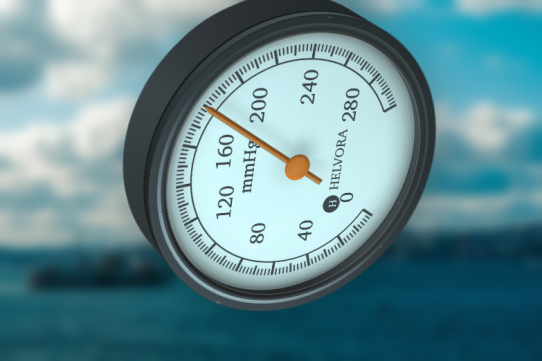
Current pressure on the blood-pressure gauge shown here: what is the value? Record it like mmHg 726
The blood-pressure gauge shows mmHg 180
